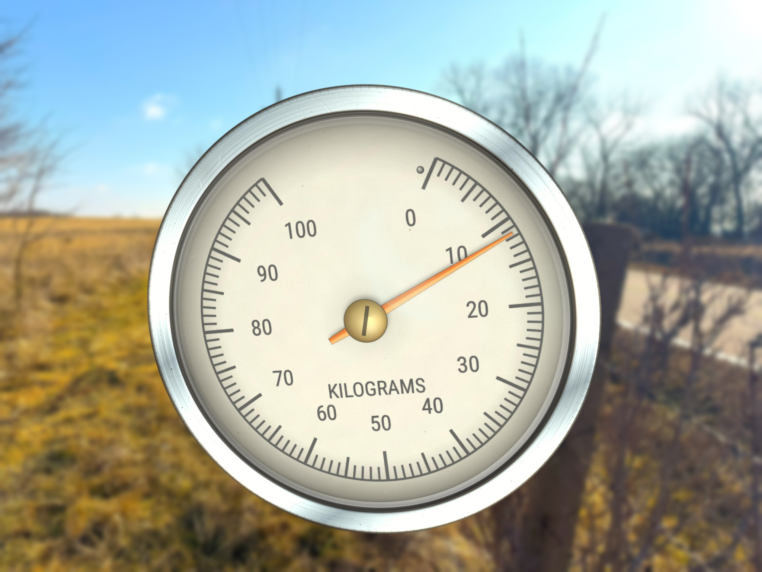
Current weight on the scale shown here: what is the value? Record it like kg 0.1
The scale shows kg 11.5
